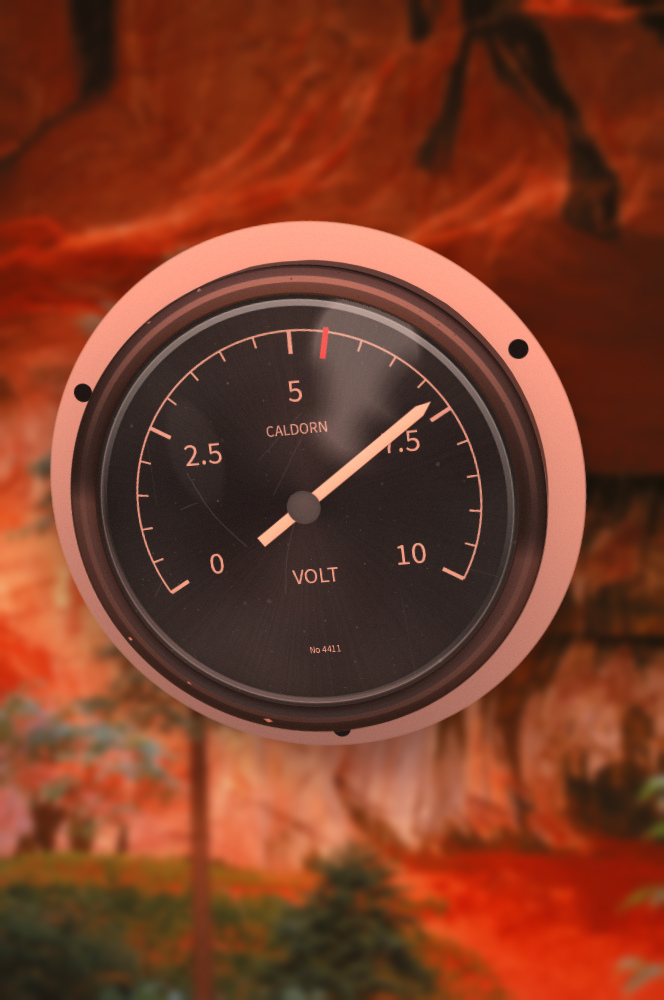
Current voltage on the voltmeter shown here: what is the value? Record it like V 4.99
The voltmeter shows V 7.25
